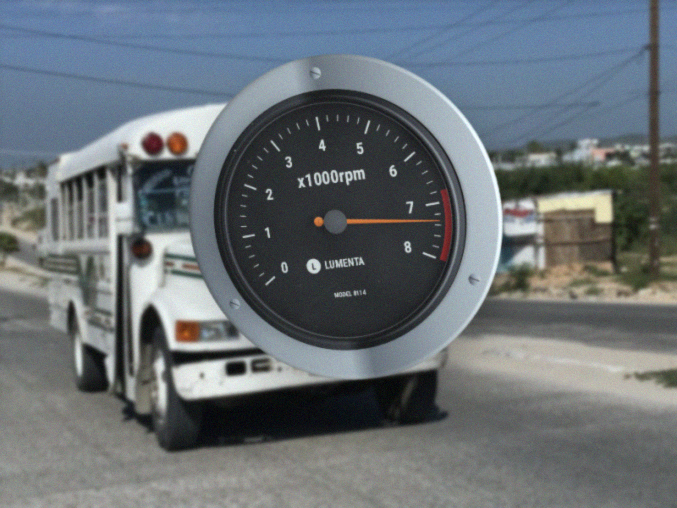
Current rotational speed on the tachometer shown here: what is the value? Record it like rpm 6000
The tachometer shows rpm 7300
